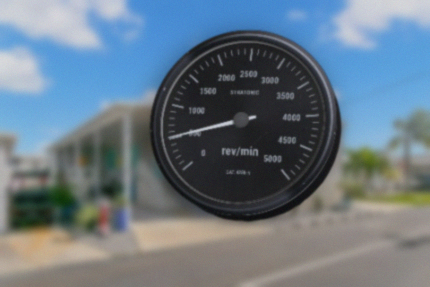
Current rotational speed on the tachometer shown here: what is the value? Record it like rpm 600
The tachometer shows rpm 500
